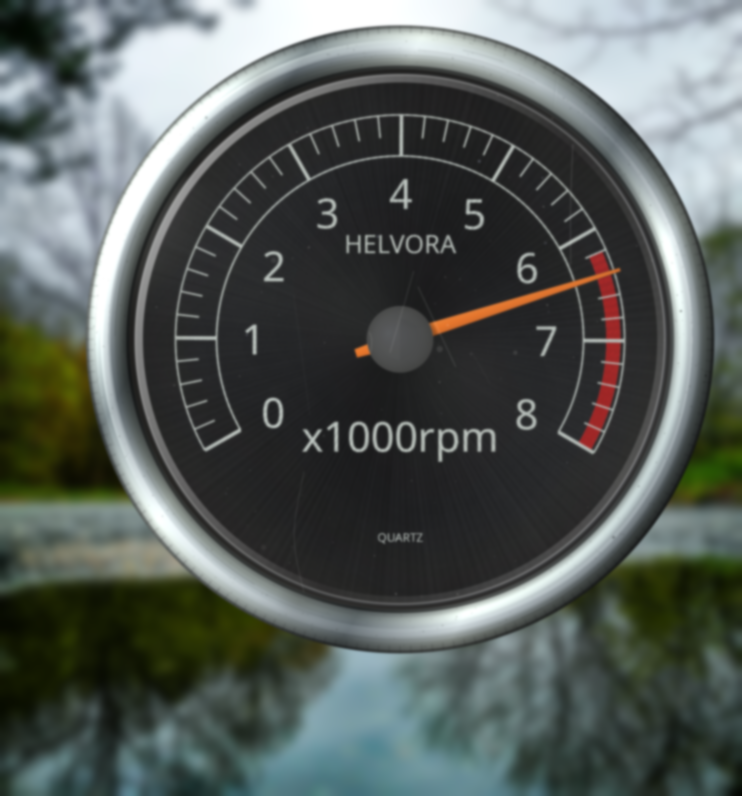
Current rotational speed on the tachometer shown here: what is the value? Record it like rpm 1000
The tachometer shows rpm 6400
